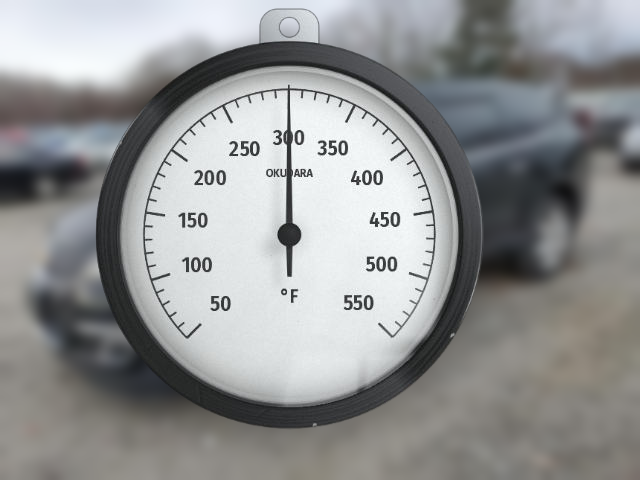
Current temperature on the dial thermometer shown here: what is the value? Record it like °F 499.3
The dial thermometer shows °F 300
